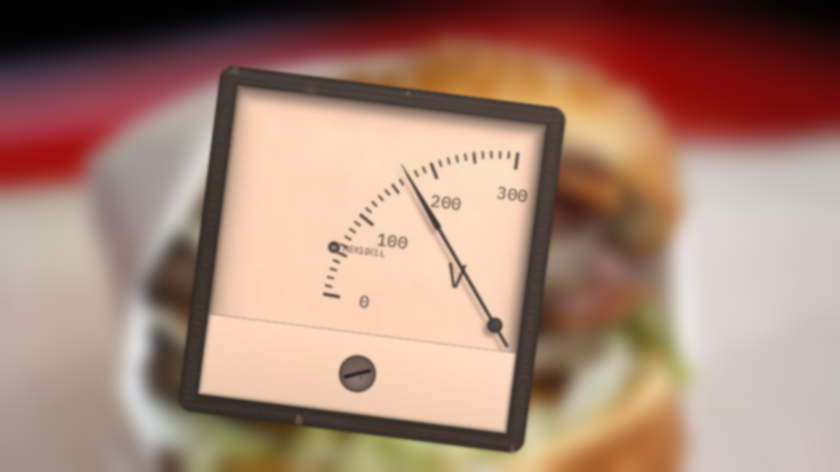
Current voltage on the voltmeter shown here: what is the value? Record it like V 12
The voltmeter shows V 170
